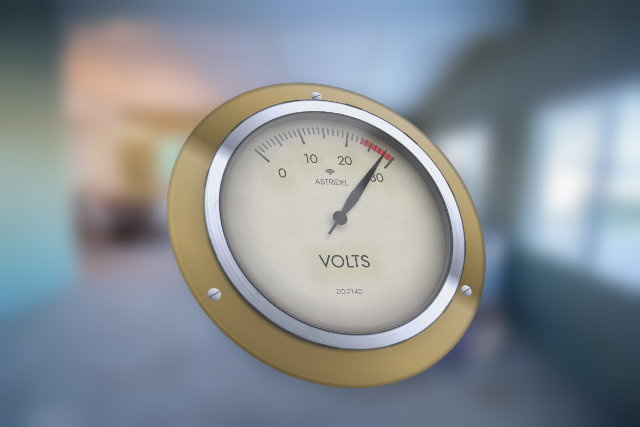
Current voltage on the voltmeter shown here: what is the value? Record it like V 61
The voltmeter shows V 28
